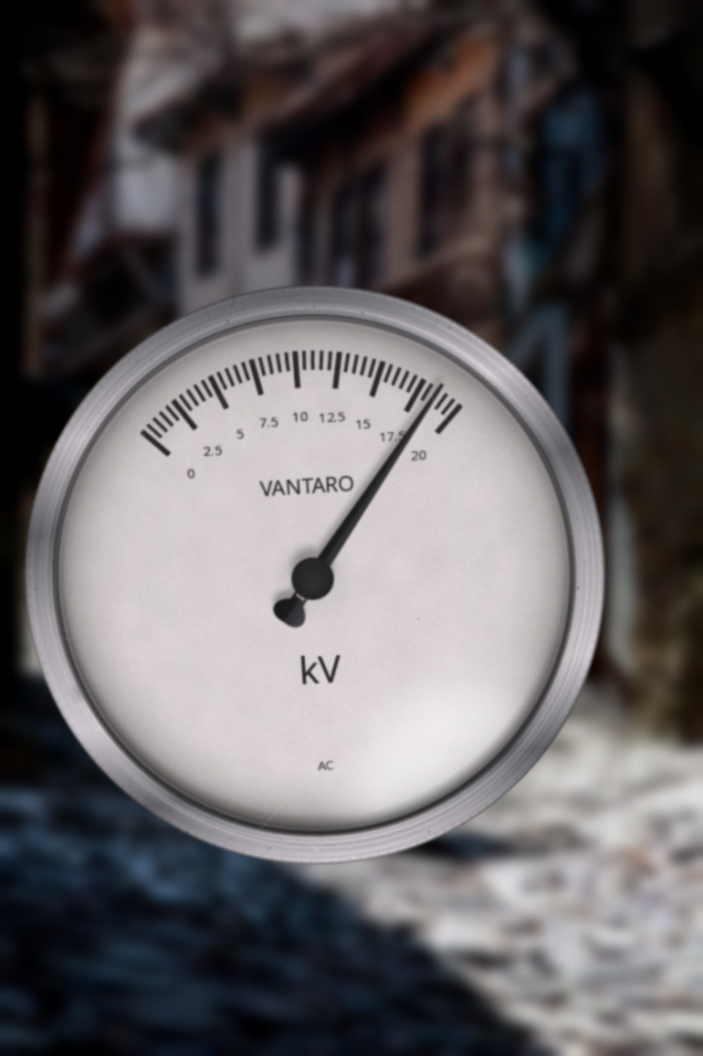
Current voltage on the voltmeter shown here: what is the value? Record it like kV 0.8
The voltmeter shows kV 18.5
